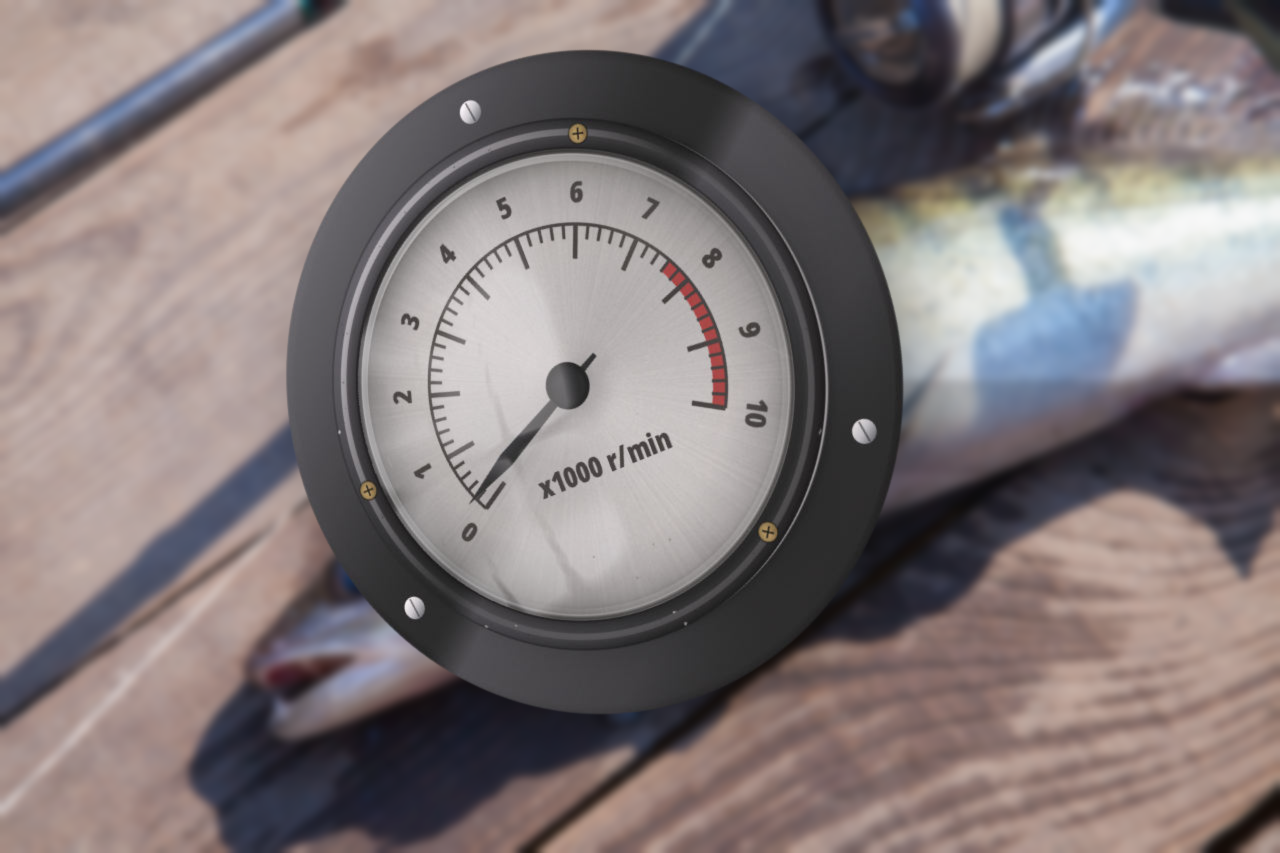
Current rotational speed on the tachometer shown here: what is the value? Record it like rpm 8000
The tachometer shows rpm 200
